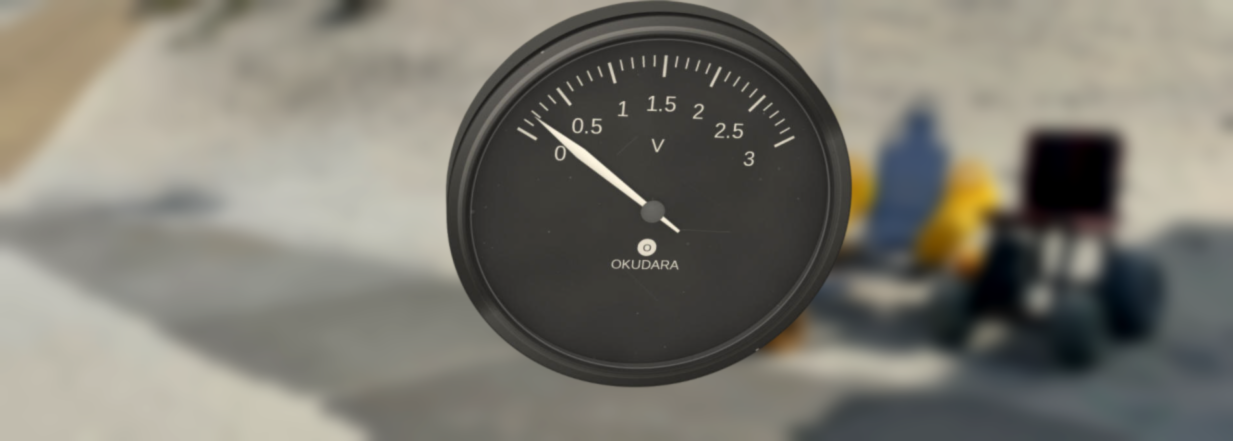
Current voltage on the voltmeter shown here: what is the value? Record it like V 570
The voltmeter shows V 0.2
